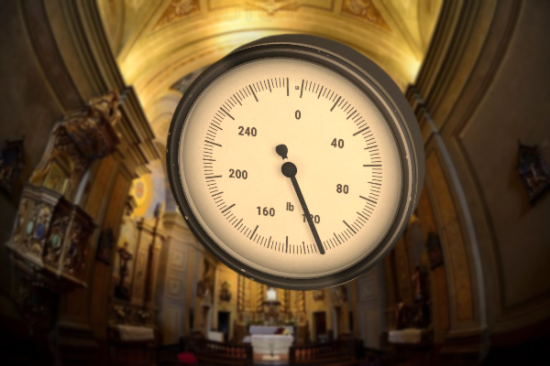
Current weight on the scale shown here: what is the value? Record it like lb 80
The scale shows lb 120
